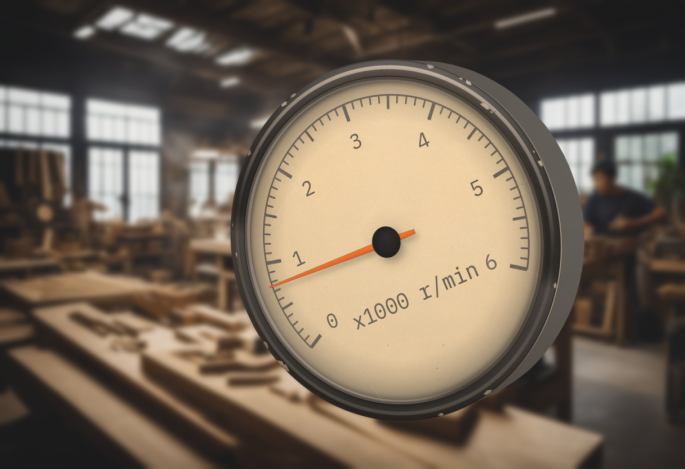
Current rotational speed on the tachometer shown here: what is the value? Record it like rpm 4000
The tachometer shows rpm 750
